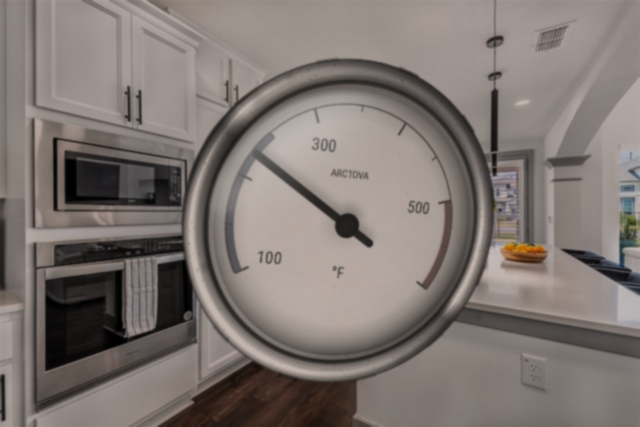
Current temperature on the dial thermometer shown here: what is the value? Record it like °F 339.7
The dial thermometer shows °F 225
